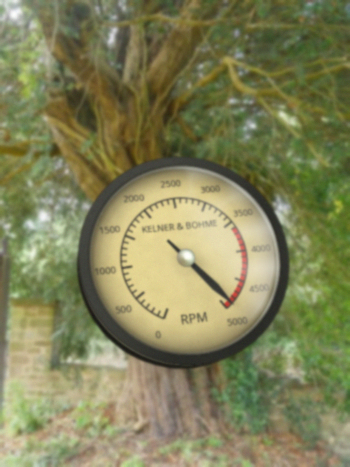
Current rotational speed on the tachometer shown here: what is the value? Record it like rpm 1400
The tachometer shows rpm 4900
